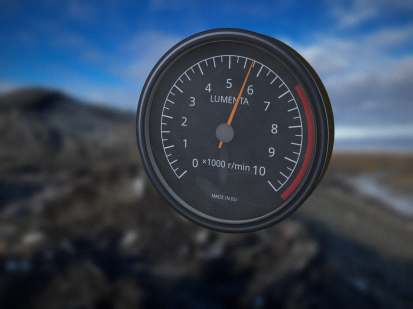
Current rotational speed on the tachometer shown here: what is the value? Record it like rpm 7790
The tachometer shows rpm 5750
